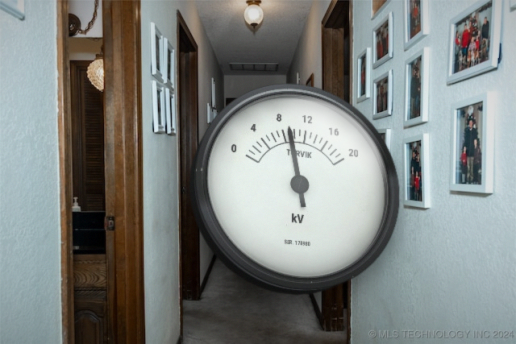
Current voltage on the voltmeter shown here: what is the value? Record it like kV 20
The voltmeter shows kV 9
